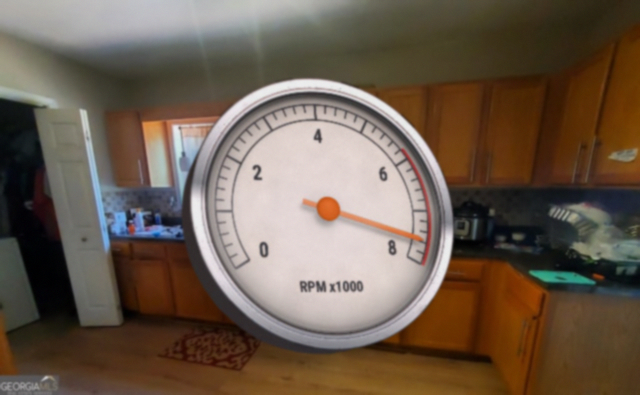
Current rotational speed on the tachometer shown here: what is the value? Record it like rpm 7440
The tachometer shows rpm 7600
